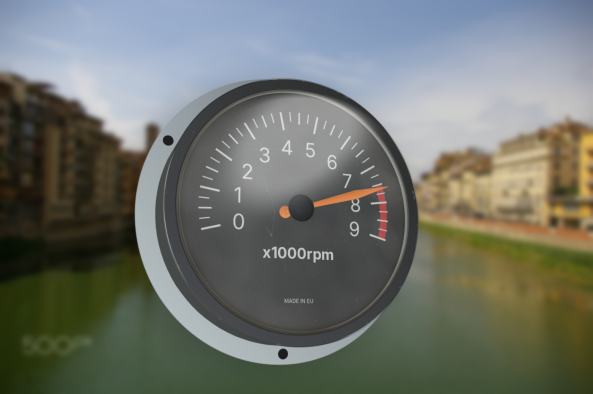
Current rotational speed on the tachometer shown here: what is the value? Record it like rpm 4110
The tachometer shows rpm 7625
